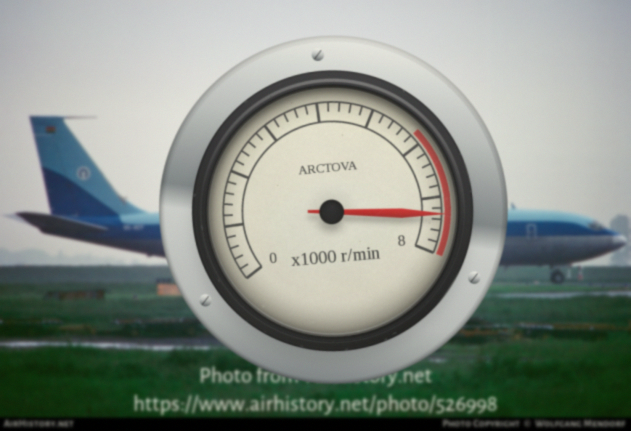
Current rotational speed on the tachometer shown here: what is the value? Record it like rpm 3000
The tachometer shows rpm 7300
